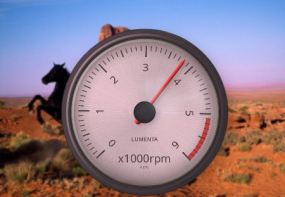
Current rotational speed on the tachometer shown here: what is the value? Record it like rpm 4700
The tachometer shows rpm 3800
